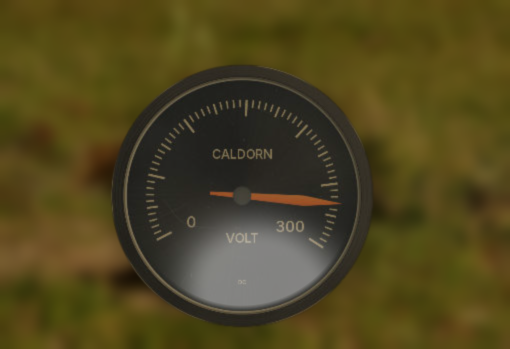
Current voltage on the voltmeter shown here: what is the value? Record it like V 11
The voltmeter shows V 265
